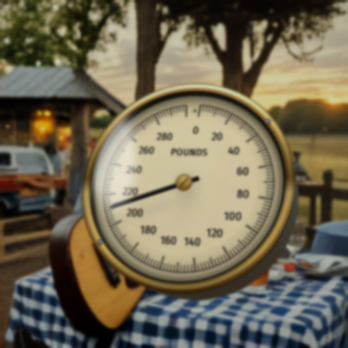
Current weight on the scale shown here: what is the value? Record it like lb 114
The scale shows lb 210
